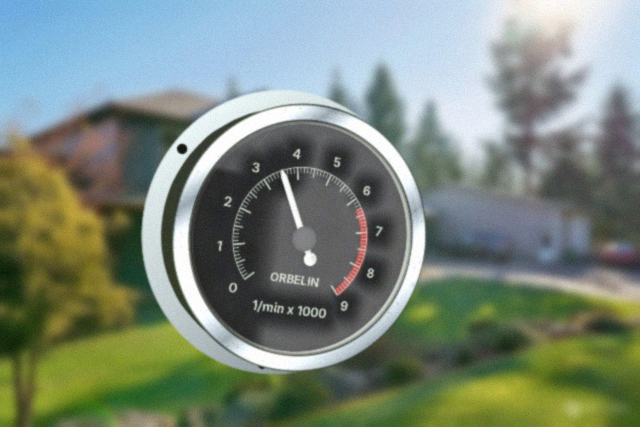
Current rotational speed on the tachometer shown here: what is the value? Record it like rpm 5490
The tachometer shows rpm 3500
